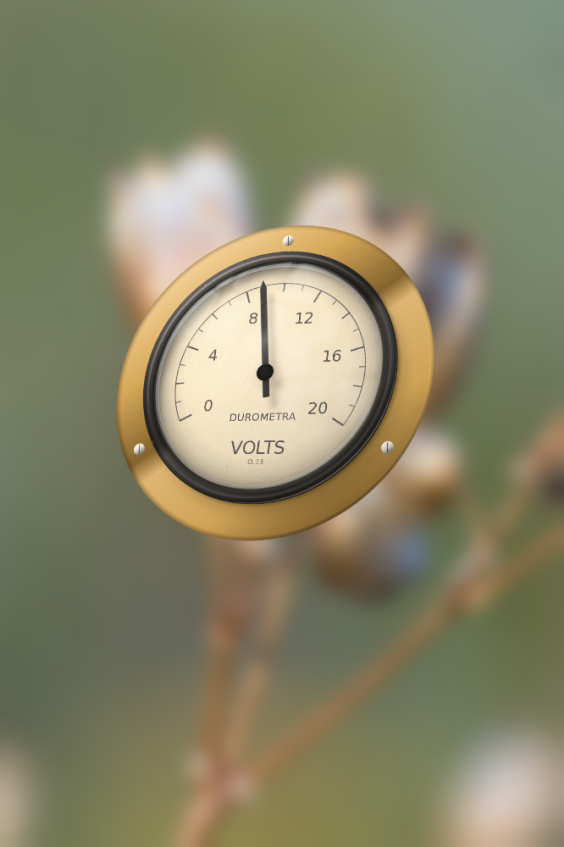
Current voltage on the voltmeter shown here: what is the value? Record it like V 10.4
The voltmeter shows V 9
